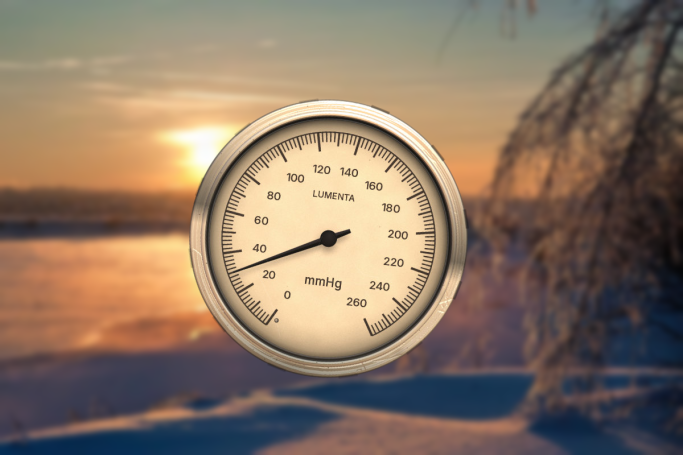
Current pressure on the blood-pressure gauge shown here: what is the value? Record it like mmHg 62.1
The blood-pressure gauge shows mmHg 30
